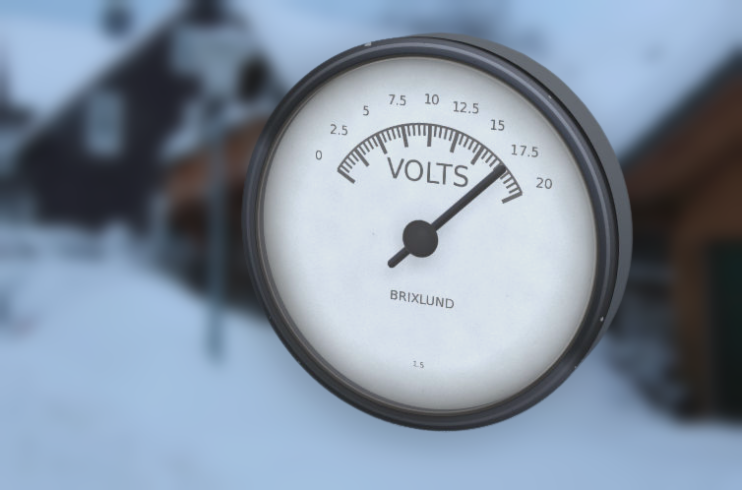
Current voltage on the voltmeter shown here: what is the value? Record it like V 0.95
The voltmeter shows V 17.5
